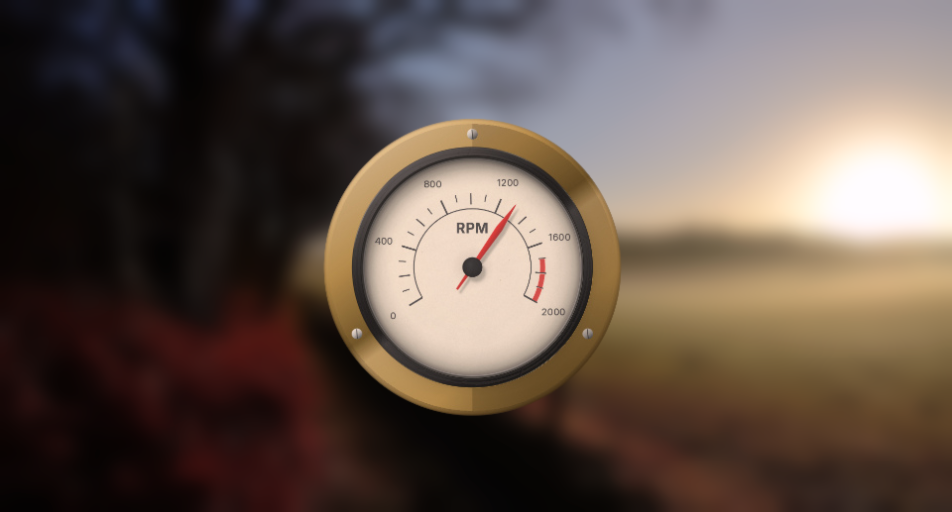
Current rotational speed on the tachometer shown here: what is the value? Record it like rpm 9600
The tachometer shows rpm 1300
